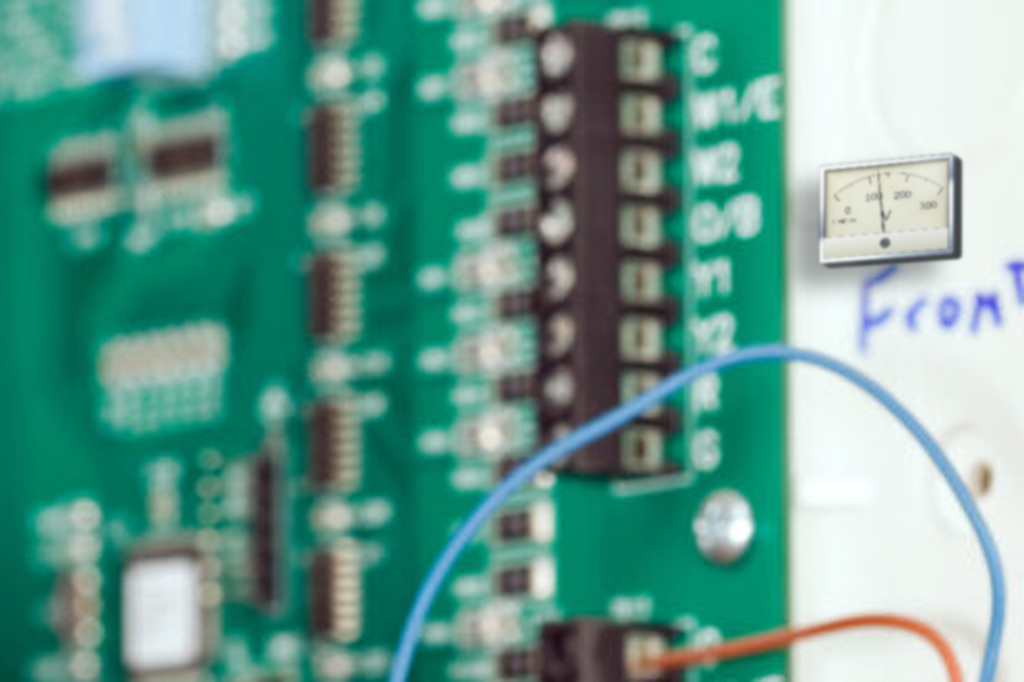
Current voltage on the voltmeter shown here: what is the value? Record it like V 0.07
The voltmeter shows V 125
